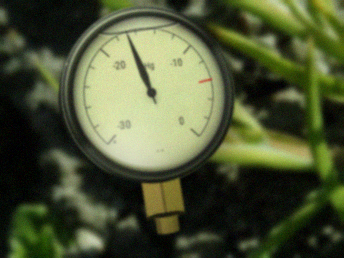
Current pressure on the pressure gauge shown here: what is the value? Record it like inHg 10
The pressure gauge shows inHg -17
